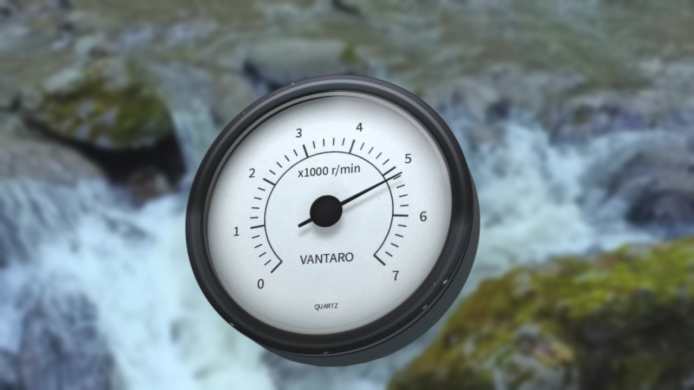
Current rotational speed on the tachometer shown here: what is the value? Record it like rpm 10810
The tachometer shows rpm 5200
